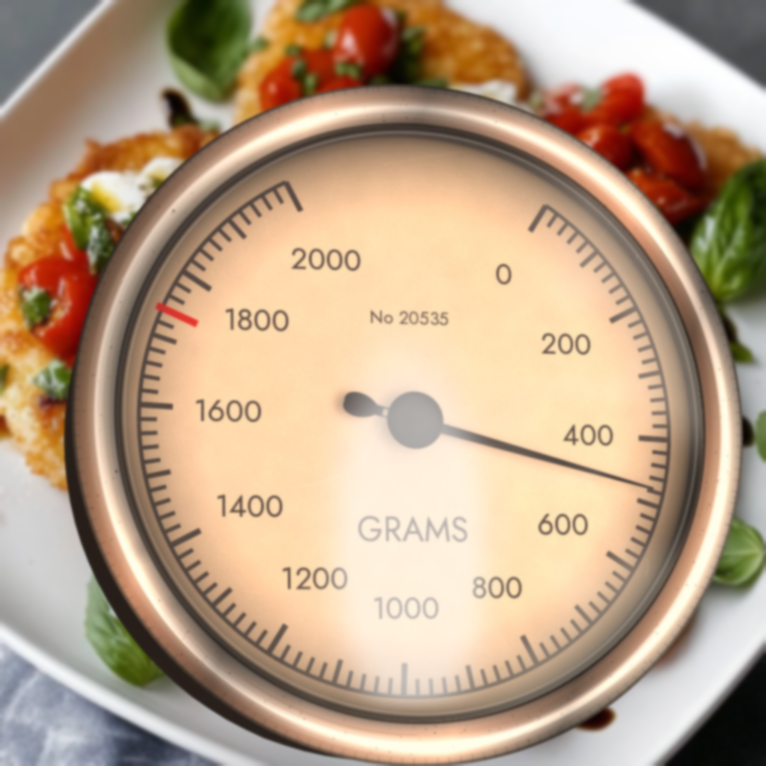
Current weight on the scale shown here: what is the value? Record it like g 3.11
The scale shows g 480
